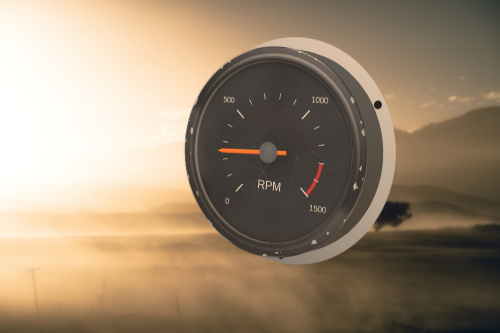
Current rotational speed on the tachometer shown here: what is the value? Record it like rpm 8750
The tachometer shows rpm 250
